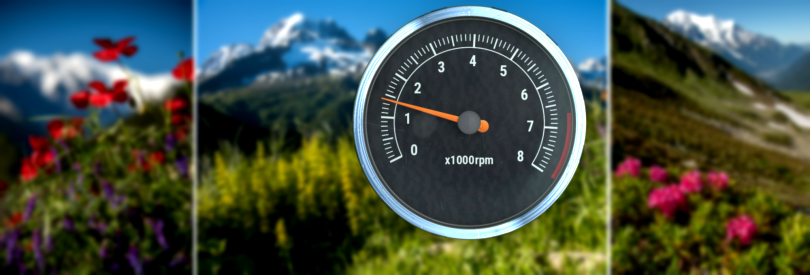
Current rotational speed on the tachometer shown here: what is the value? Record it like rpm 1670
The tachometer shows rpm 1400
